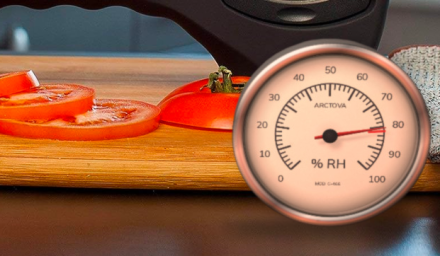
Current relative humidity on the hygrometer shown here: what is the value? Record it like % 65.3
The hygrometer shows % 80
